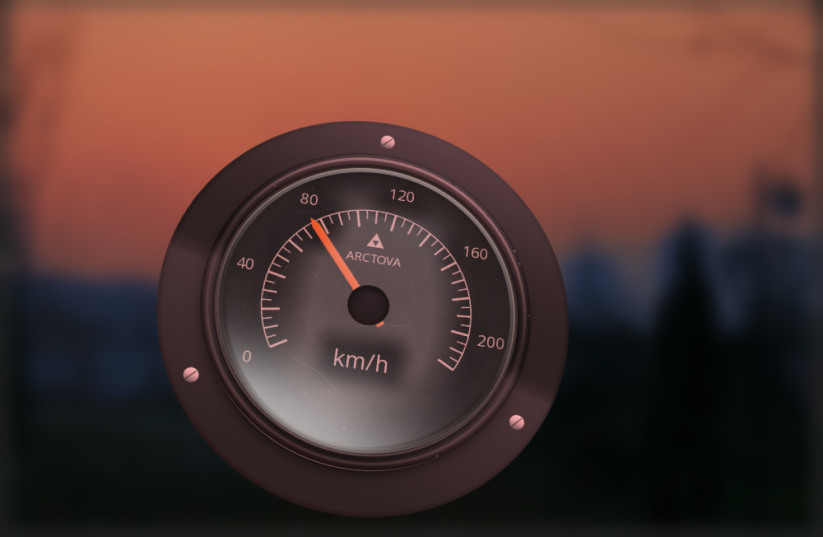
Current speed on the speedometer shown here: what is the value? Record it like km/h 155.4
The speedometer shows km/h 75
